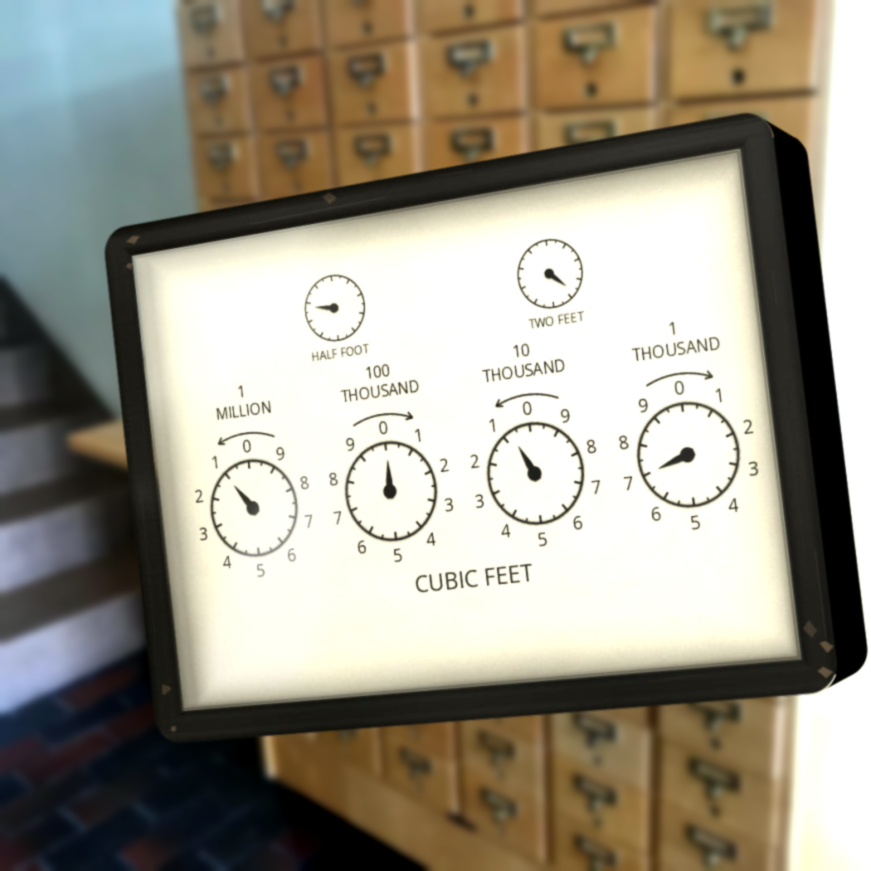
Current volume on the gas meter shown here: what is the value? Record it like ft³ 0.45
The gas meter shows ft³ 100700
